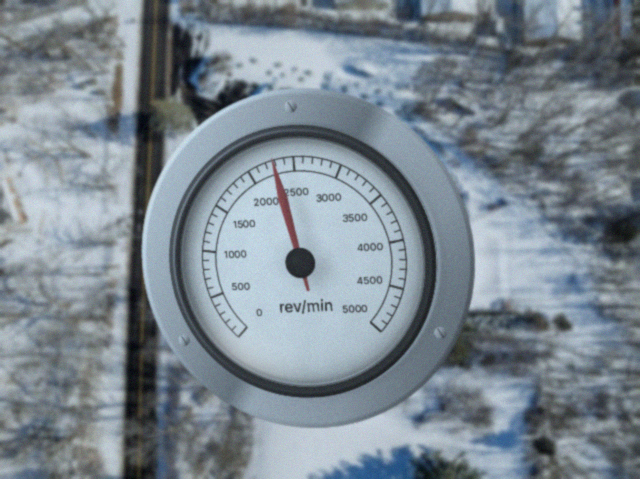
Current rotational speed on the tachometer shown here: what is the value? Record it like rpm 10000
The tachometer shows rpm 2300
